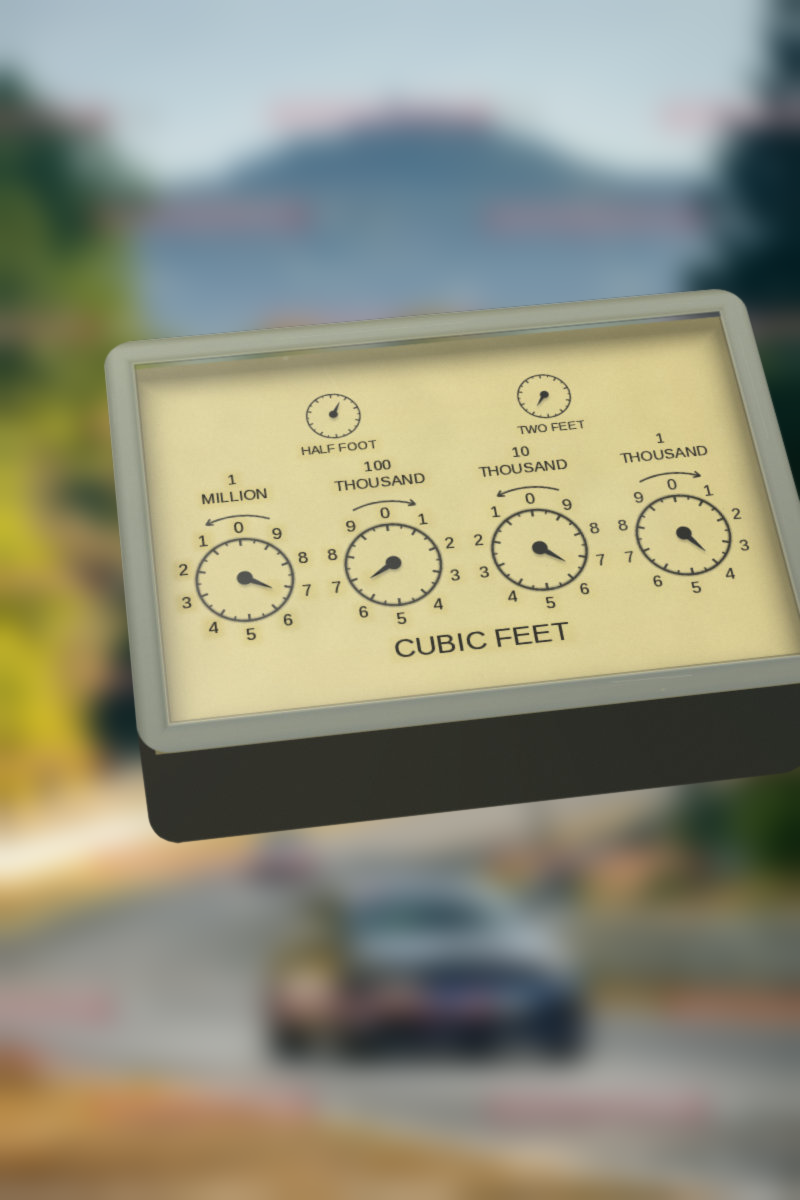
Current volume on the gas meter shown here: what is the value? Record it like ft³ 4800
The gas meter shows ft³ 666400
